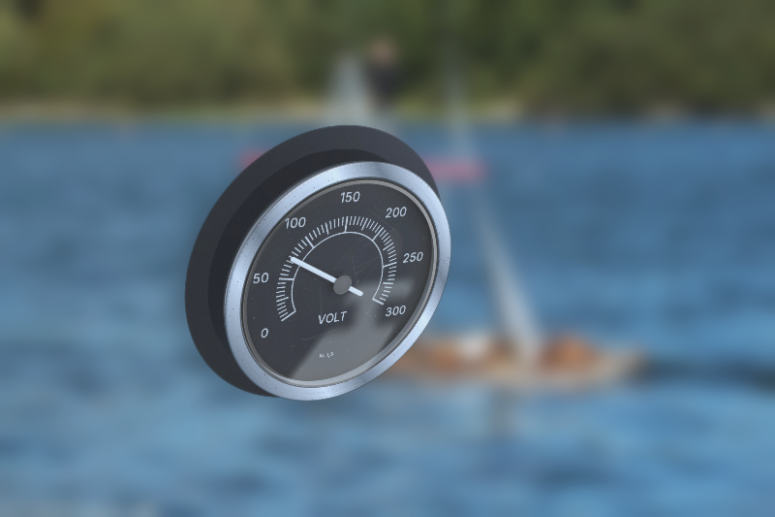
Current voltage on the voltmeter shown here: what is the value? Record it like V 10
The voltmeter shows V 75
